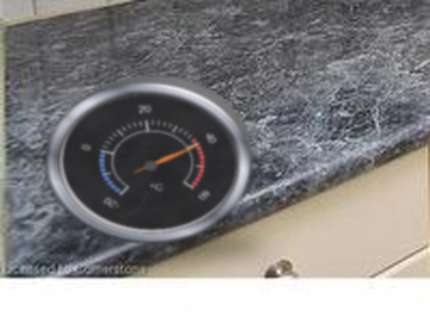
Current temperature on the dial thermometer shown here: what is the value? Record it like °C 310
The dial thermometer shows °C 40
